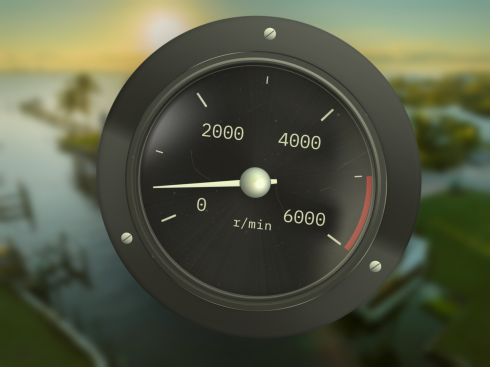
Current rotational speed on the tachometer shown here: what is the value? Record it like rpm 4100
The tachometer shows rpm 500
